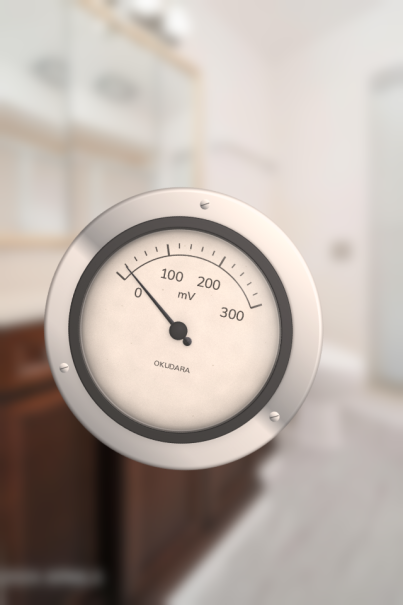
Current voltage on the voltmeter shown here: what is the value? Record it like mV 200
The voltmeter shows mV 20
